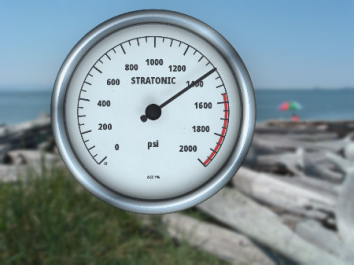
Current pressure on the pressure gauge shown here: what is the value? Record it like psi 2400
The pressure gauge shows psi 1400
